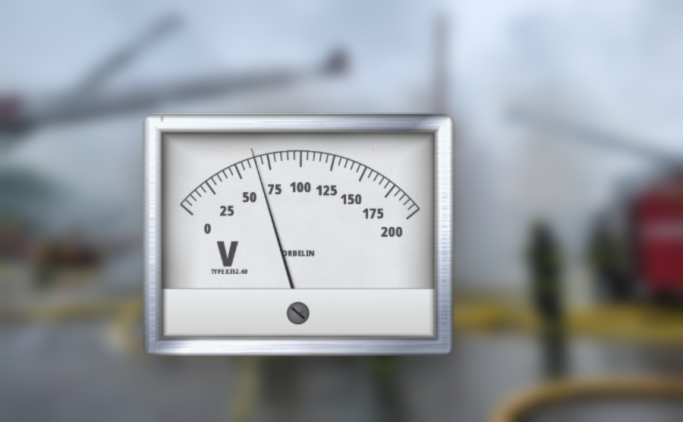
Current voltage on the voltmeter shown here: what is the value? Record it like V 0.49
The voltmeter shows V 65
